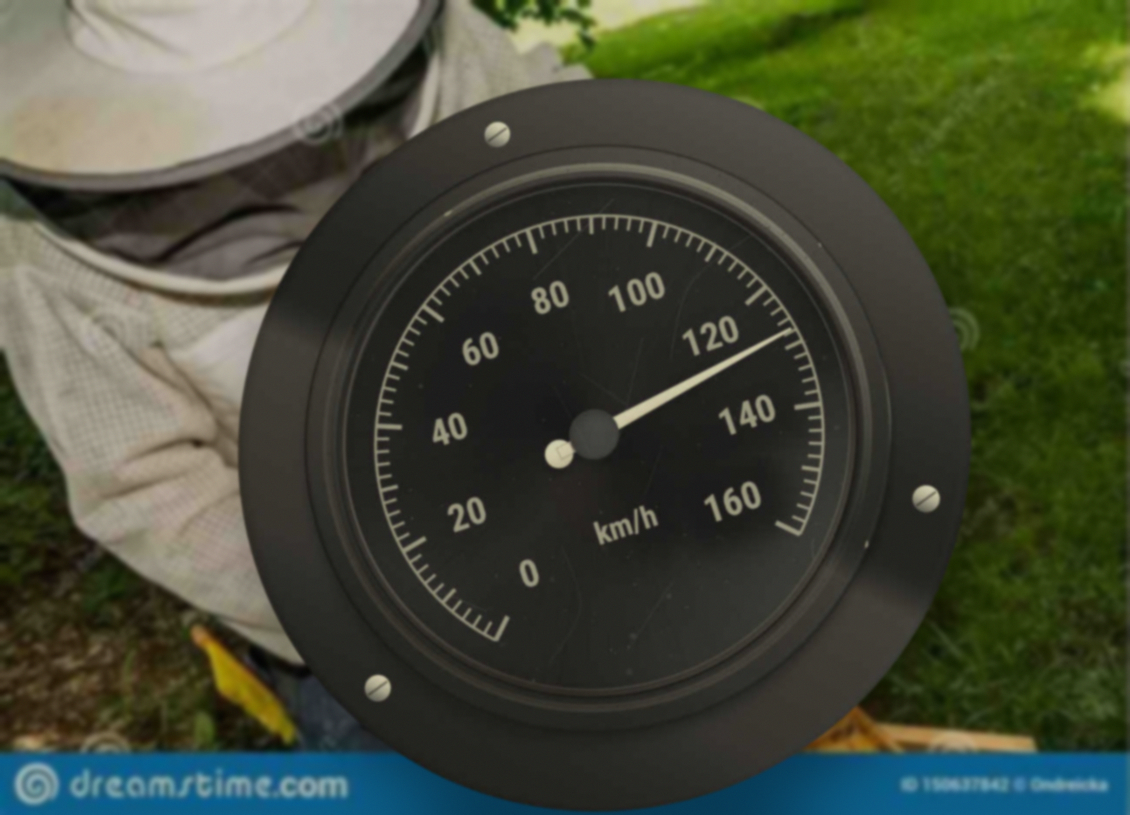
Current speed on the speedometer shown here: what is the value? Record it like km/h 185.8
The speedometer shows km/h 128
